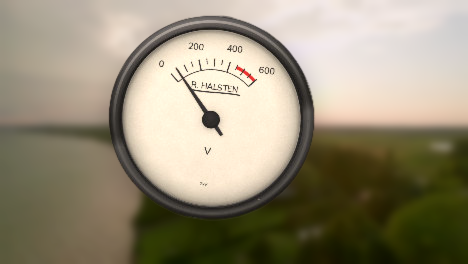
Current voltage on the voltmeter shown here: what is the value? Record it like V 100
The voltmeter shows V 50
